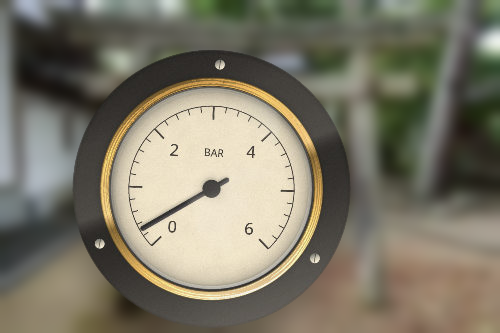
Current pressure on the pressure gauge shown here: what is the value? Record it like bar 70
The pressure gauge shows bar 0.3
